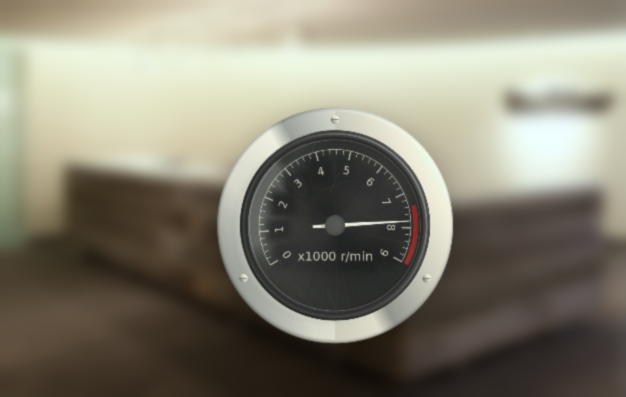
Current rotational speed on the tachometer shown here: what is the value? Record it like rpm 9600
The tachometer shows rpm 7800
